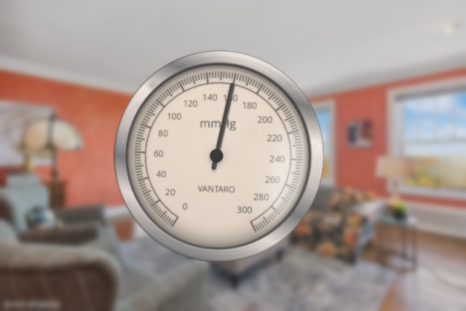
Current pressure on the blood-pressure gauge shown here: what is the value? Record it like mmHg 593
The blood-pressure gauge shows mmHg 160
